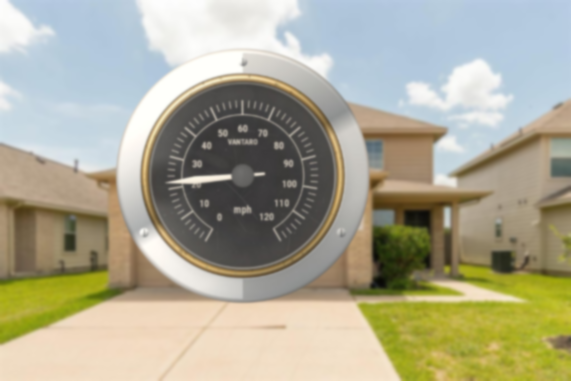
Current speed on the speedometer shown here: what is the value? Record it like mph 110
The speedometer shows mph 22
